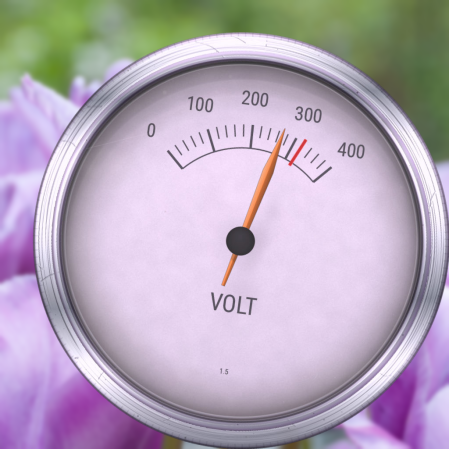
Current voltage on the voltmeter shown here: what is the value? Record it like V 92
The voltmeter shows V 270
